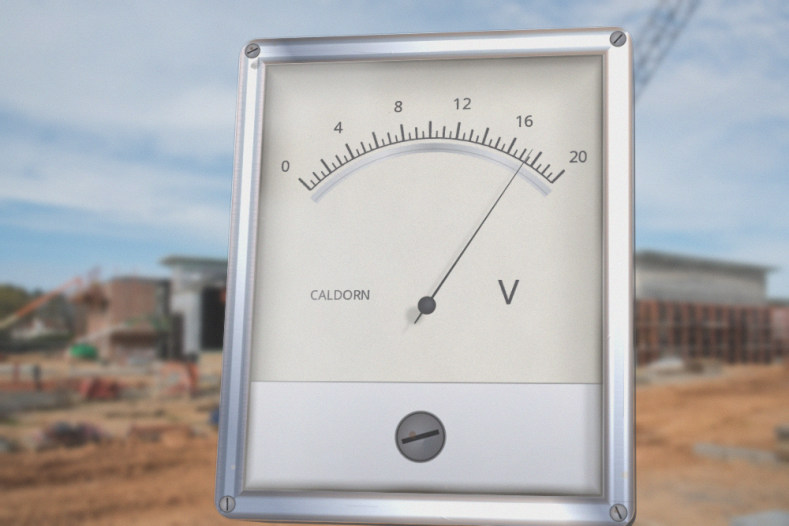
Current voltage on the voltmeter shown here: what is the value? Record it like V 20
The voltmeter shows V 17.5
